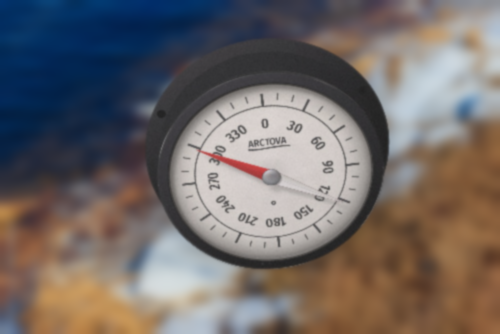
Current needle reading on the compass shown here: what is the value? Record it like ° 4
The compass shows ° 300
